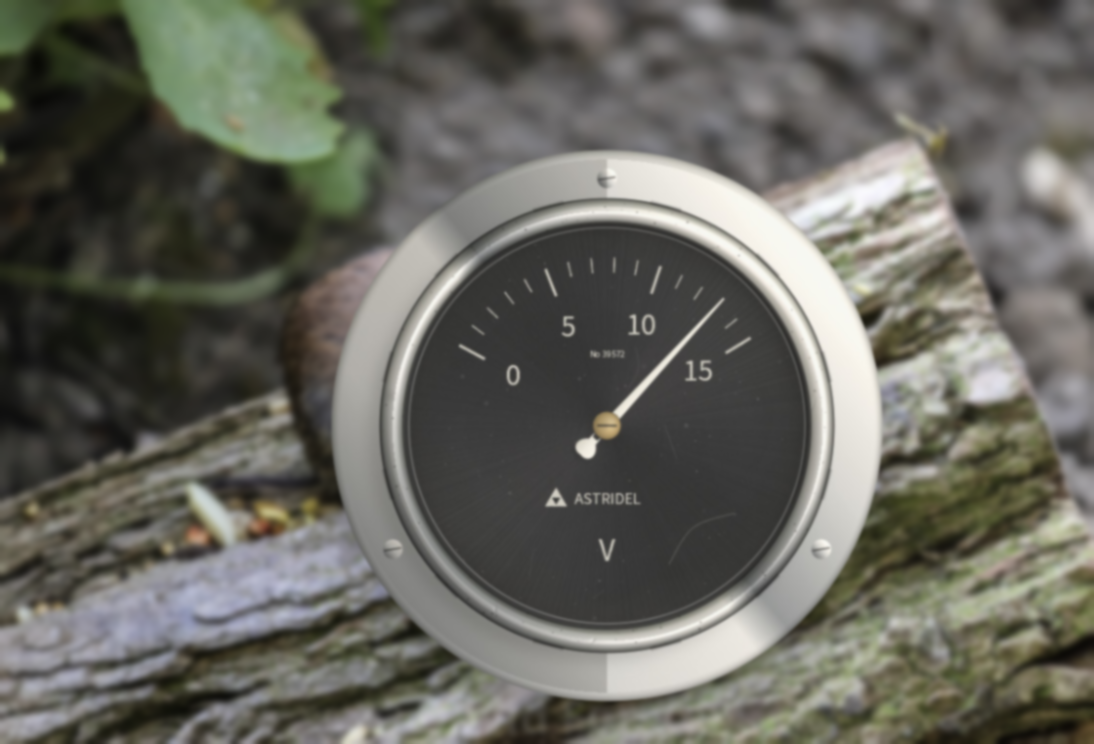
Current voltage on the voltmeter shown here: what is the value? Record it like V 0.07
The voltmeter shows V 13
